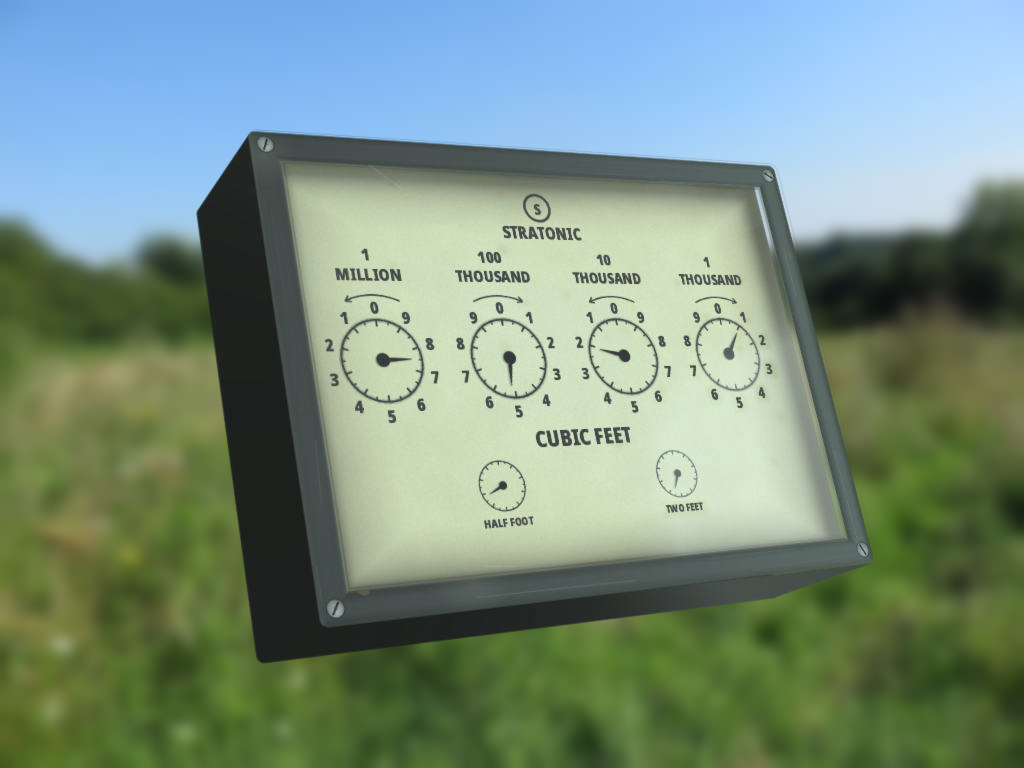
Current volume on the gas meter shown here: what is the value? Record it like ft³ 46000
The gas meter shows ft³ 752100
